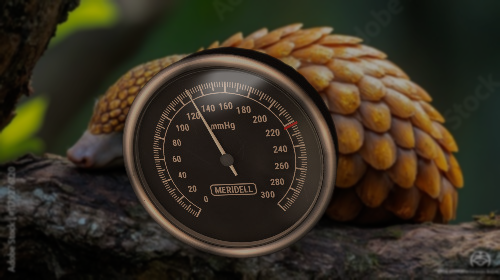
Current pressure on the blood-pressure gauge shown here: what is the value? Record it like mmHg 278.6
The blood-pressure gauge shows mmHg 130
